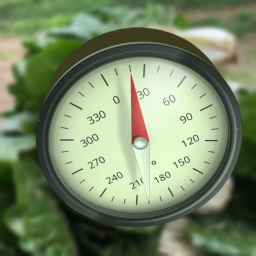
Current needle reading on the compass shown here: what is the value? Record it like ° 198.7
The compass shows ° 20
